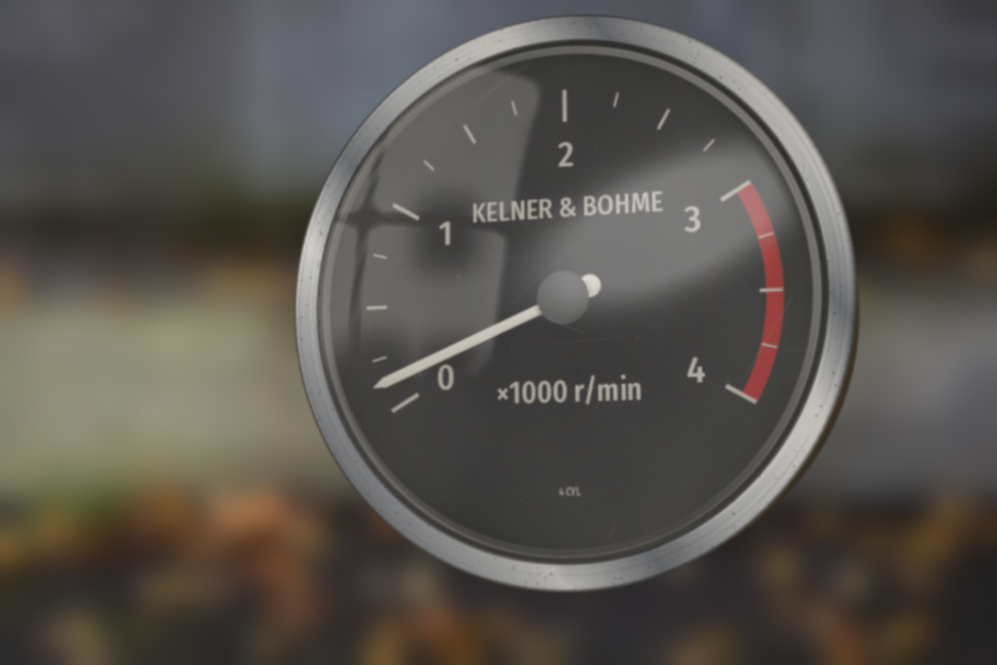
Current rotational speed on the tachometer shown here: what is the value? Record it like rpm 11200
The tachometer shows rpm 125
